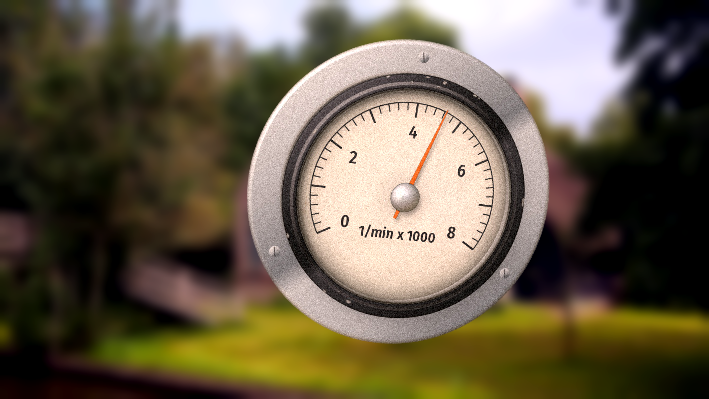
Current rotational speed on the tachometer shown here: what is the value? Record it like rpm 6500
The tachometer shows rpm 4600
